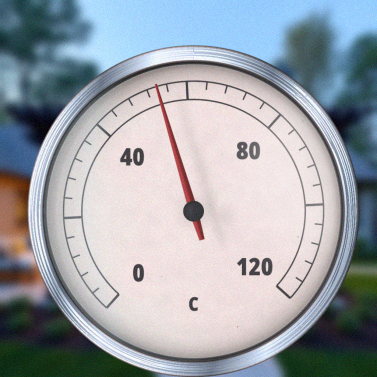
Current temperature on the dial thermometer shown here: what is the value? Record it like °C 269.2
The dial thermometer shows °C 54
